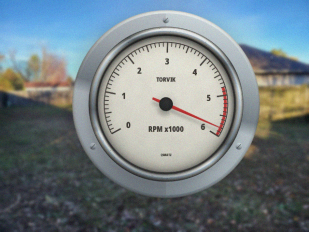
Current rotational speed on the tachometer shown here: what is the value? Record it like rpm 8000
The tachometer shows rpm 5800
